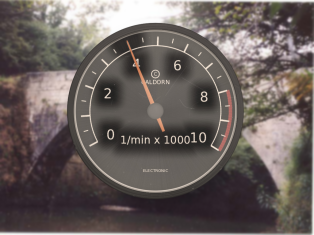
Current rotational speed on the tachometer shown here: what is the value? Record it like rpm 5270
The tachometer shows rpm 4000
